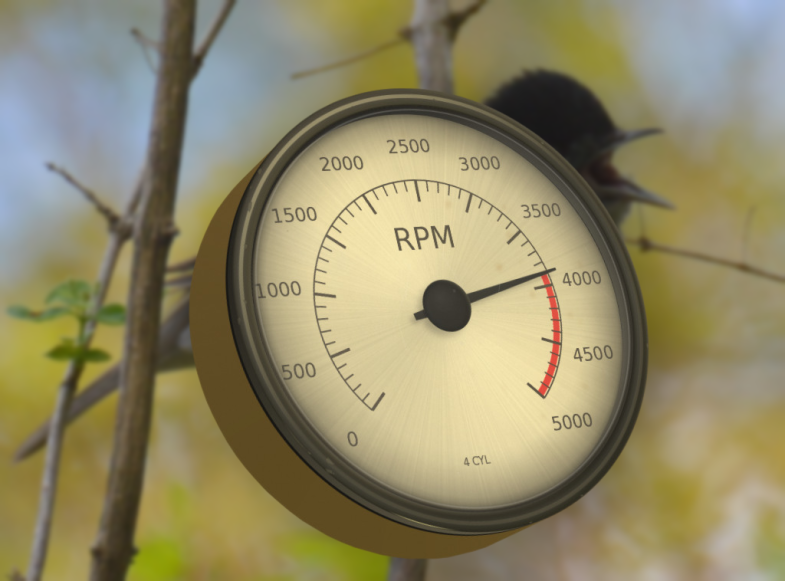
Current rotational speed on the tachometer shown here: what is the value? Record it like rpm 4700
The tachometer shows rpm 3900
